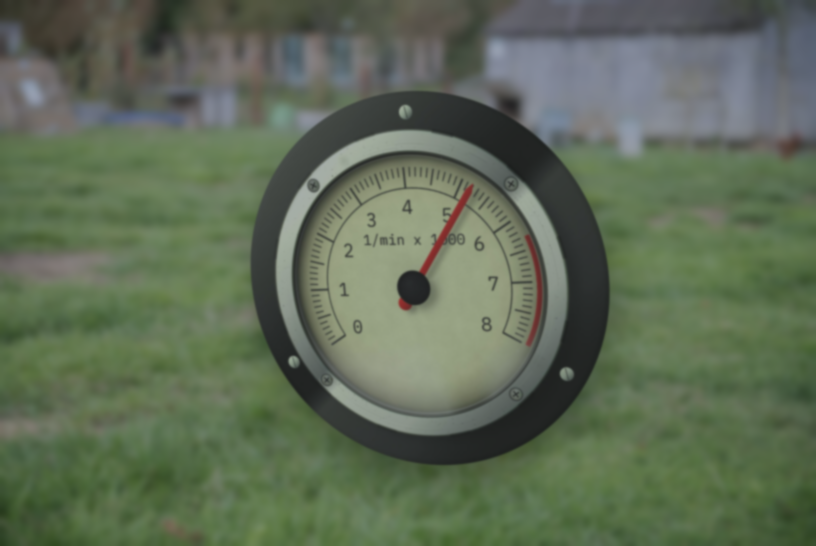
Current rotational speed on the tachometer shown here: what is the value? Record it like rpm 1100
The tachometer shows rpm 5200
